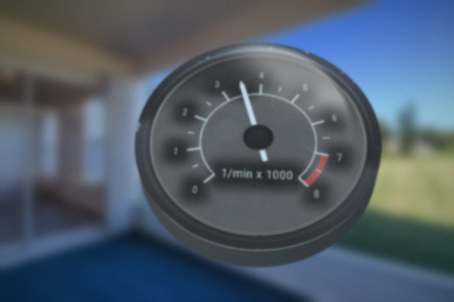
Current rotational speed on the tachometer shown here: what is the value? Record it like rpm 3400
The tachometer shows rpm 3500
